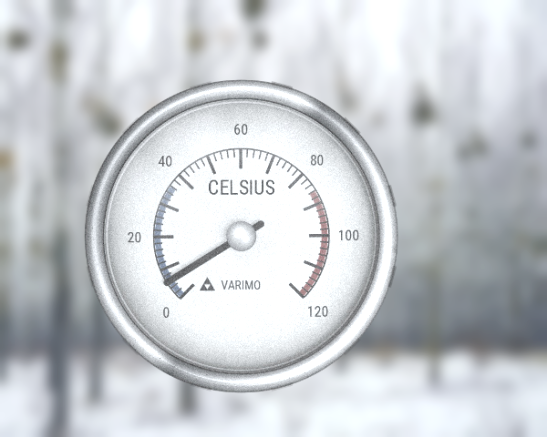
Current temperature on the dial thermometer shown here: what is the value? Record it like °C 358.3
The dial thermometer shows °C 6
